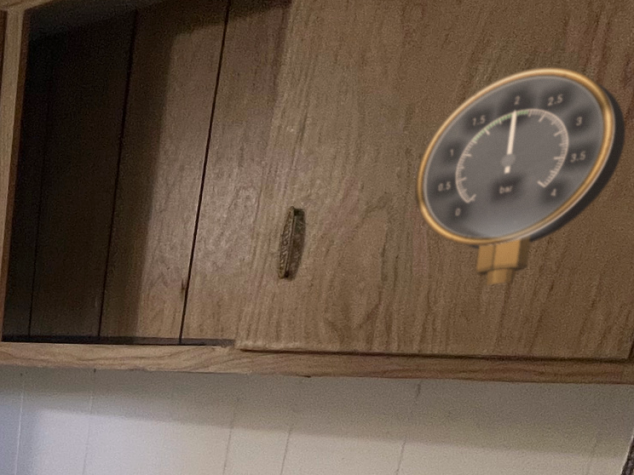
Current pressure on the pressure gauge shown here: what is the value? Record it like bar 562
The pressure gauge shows bar 2
